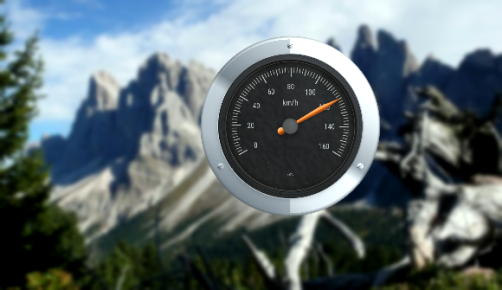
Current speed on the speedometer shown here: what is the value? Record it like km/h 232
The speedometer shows km/h 120
